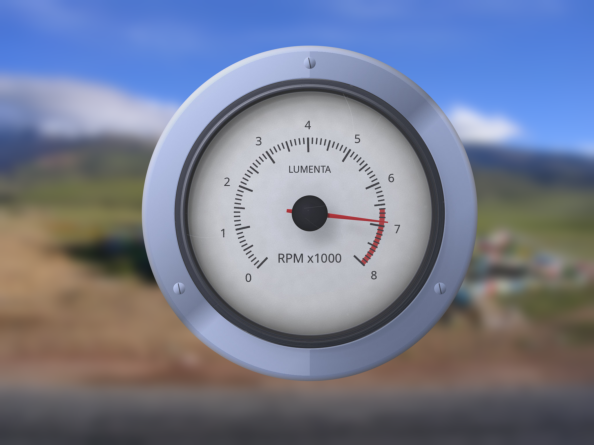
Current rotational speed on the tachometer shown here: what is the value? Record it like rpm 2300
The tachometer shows rpm 6900
